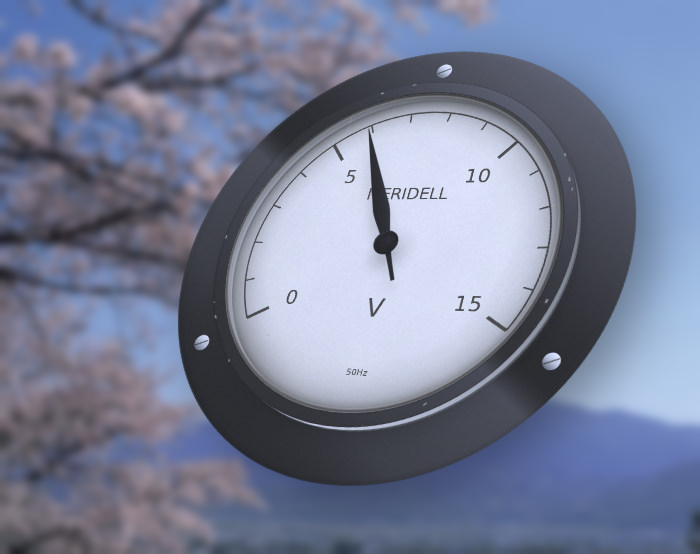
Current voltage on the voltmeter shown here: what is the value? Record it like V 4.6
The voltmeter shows V 6
